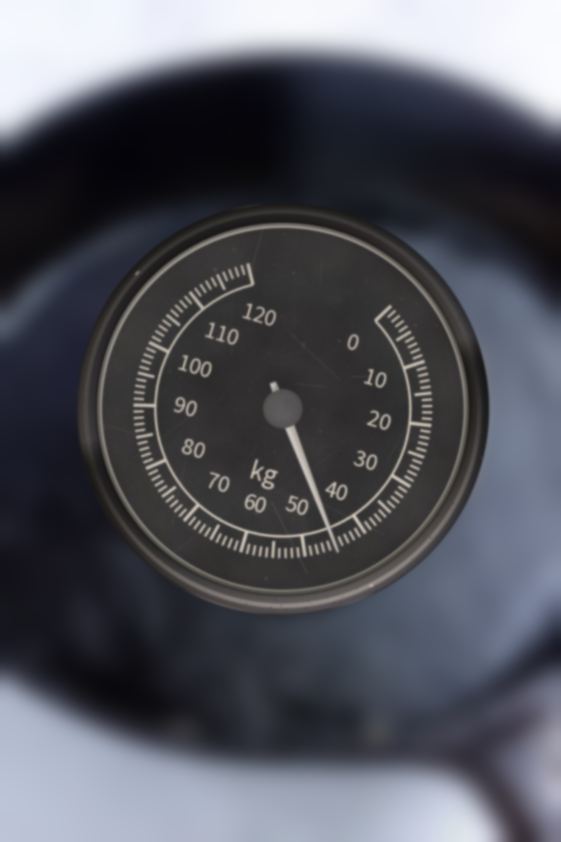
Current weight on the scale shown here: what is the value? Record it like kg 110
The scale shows kg 45
